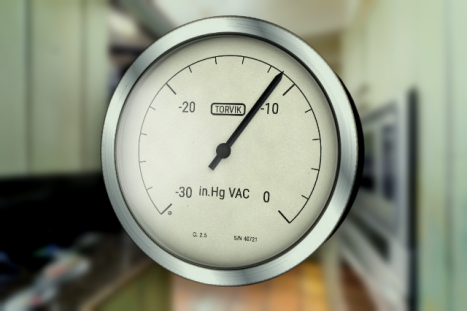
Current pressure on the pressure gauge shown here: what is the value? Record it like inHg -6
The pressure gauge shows inHg -11
